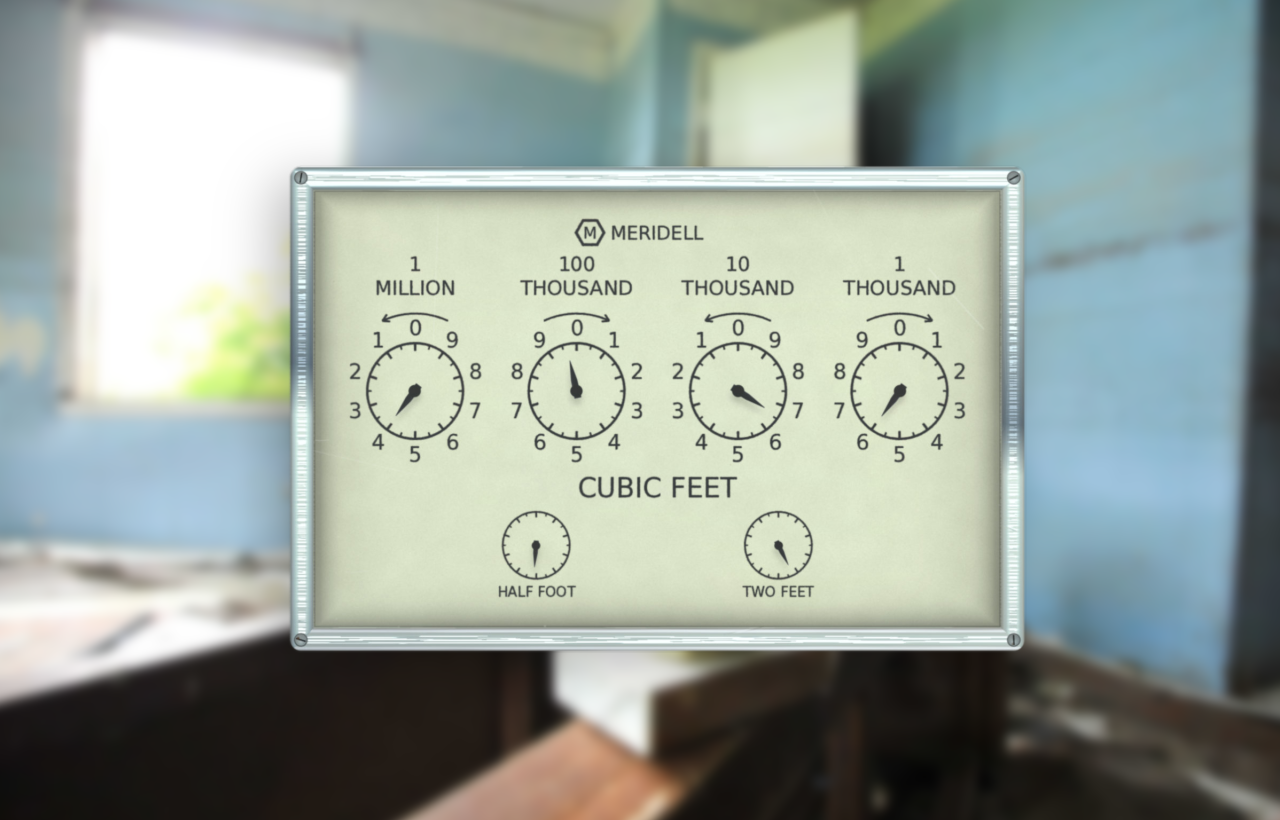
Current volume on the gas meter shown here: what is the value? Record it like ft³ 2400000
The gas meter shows ft³ 396600
